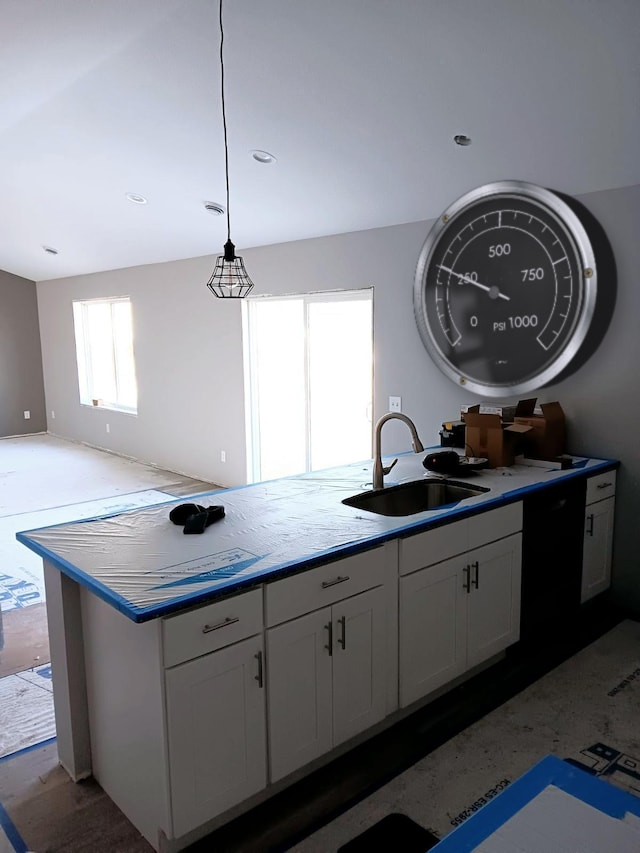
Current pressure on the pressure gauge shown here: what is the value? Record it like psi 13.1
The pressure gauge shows psi 250
